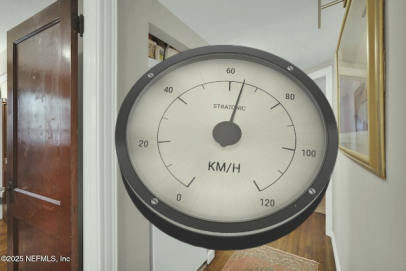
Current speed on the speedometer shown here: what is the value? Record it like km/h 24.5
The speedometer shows km/h 65
